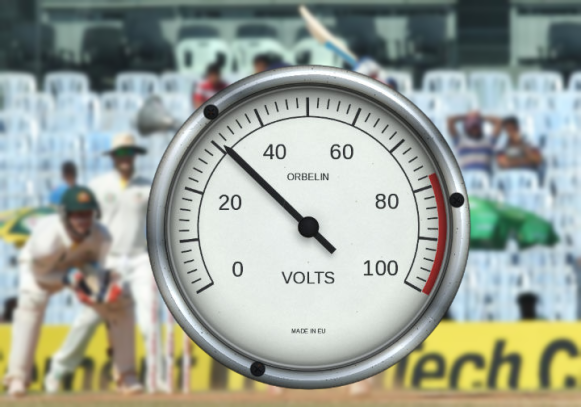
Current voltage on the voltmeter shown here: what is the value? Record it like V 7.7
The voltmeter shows V 31
